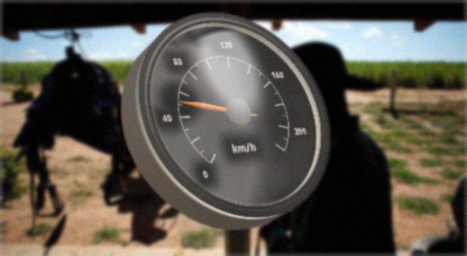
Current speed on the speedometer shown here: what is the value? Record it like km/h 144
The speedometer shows km/h 50
